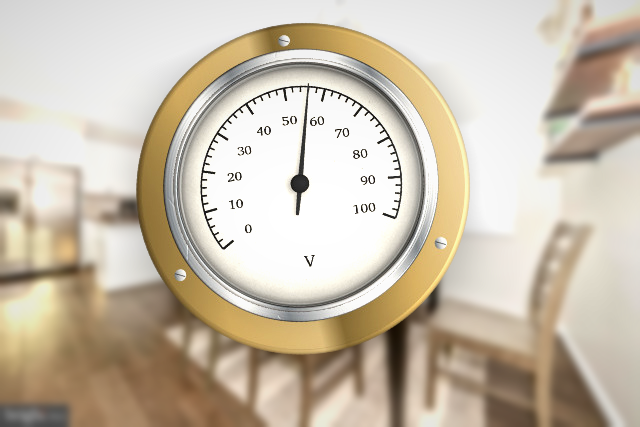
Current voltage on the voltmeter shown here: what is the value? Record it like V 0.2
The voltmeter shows V 56
